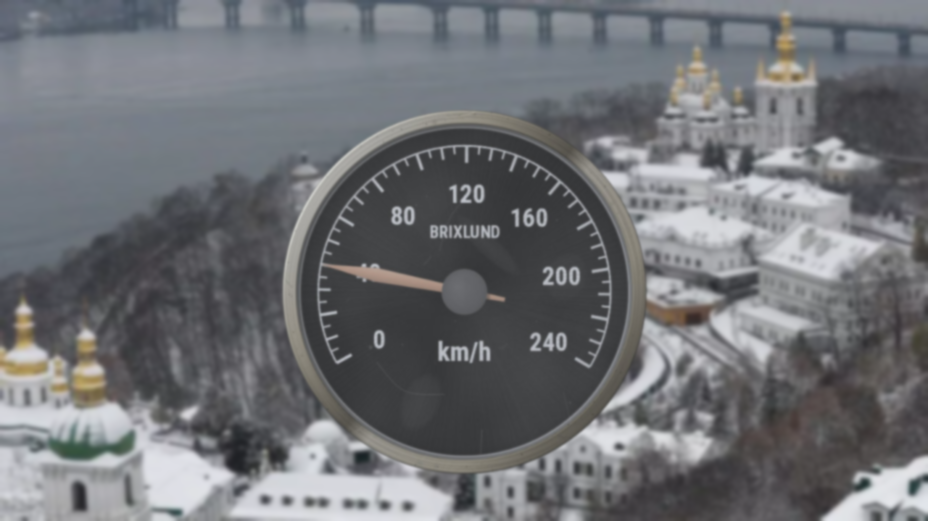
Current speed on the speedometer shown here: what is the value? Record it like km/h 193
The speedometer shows km/h 40
